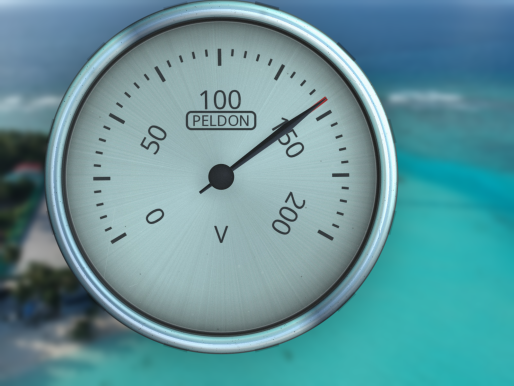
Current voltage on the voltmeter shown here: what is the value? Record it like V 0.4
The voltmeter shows V 145
